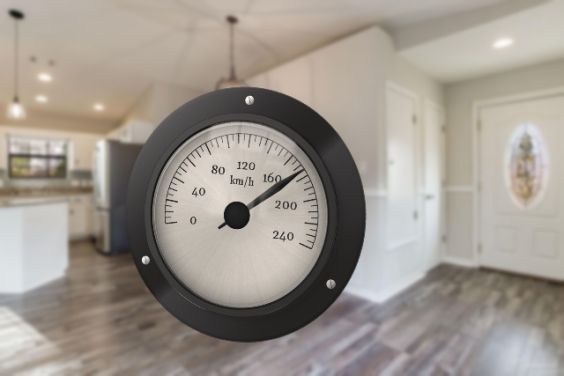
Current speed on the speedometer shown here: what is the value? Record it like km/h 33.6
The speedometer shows km/h 175
